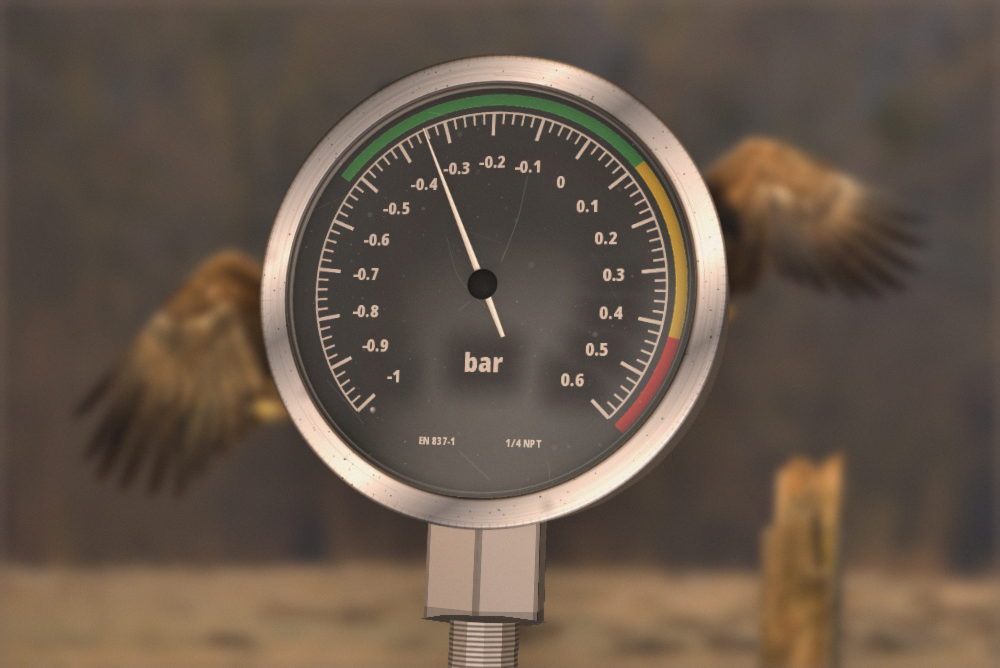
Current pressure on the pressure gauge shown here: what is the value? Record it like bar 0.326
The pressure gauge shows bar -0.34
